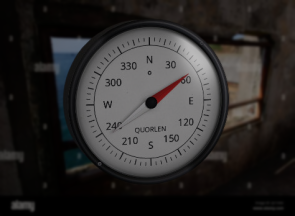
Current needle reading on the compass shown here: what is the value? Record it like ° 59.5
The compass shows ° 55
